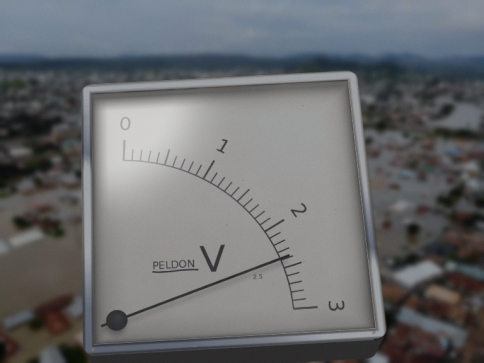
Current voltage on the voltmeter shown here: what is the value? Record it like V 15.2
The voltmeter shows V 2.4
